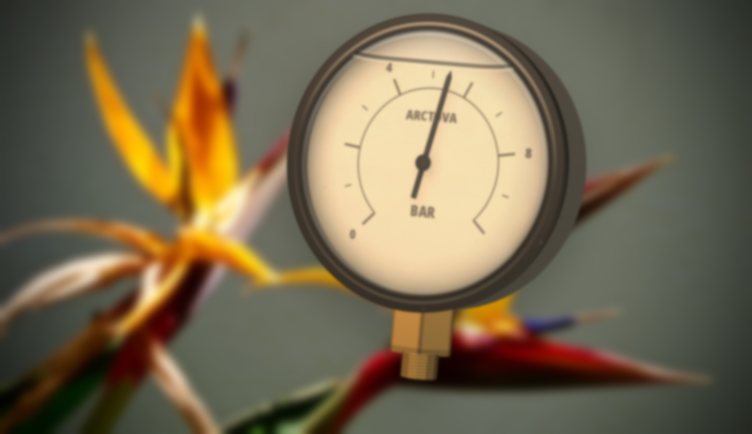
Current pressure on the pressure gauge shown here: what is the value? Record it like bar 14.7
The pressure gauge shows bar 5.5
